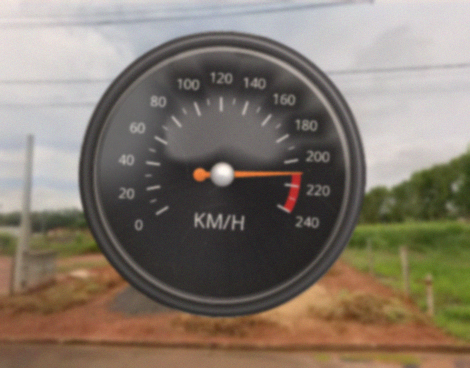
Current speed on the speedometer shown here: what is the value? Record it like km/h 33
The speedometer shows km/h 210
